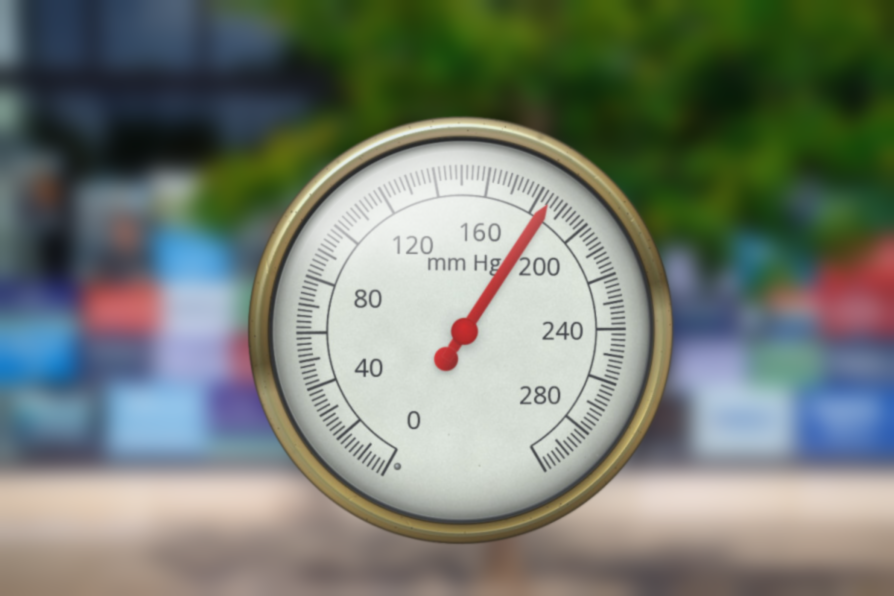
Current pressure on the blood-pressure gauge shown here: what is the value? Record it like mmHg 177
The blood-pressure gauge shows mmHg 184
